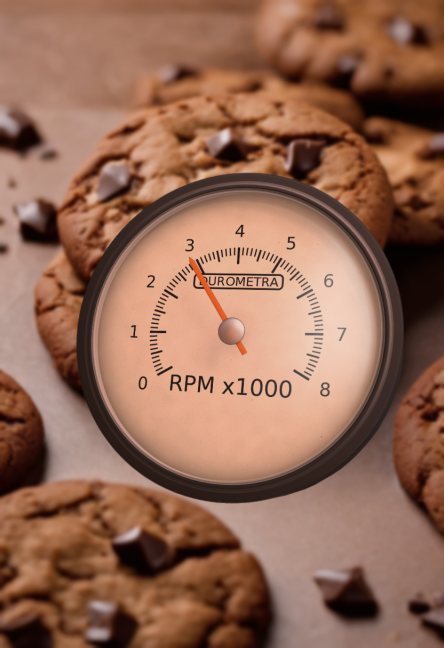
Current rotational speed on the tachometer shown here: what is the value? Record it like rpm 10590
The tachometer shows rpm 2900
